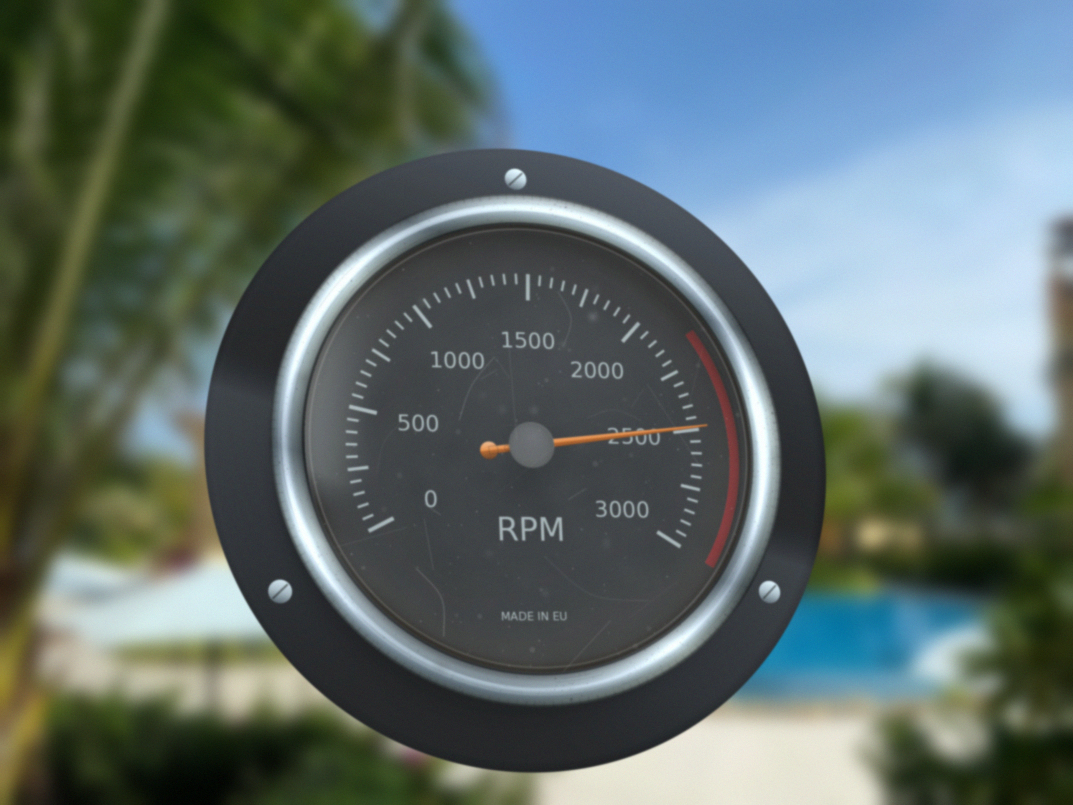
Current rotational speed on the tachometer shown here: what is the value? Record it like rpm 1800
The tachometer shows rpm 2500
